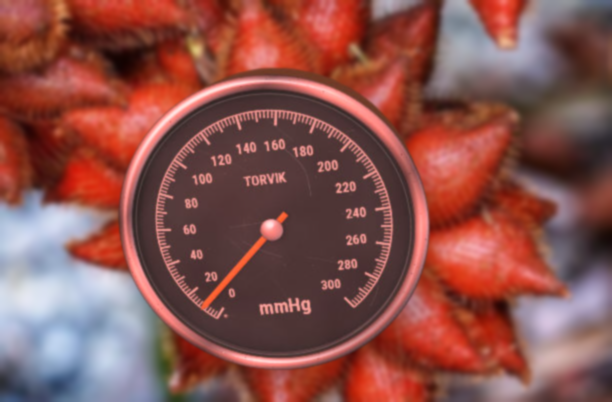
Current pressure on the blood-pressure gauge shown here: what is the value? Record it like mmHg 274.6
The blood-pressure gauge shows mmHg 10
